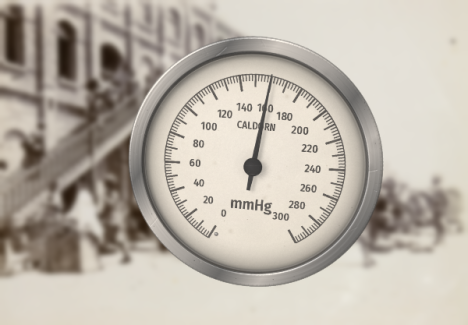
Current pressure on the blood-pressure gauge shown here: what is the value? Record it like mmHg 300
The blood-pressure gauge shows mmHg 160
